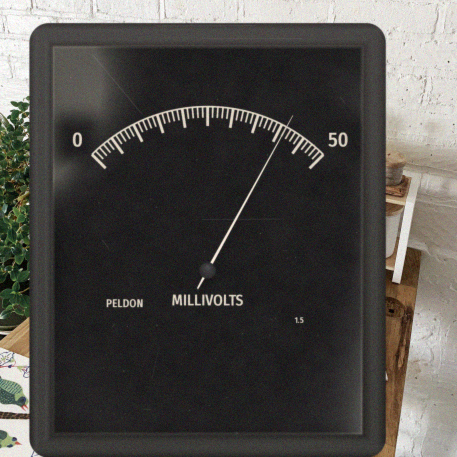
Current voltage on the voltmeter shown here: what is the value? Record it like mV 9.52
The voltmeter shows mV 41
